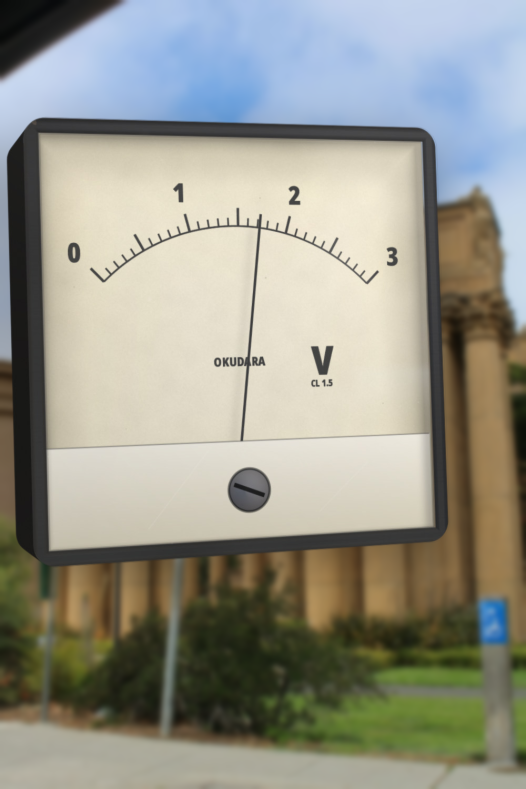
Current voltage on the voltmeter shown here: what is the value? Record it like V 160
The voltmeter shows V 1.7
